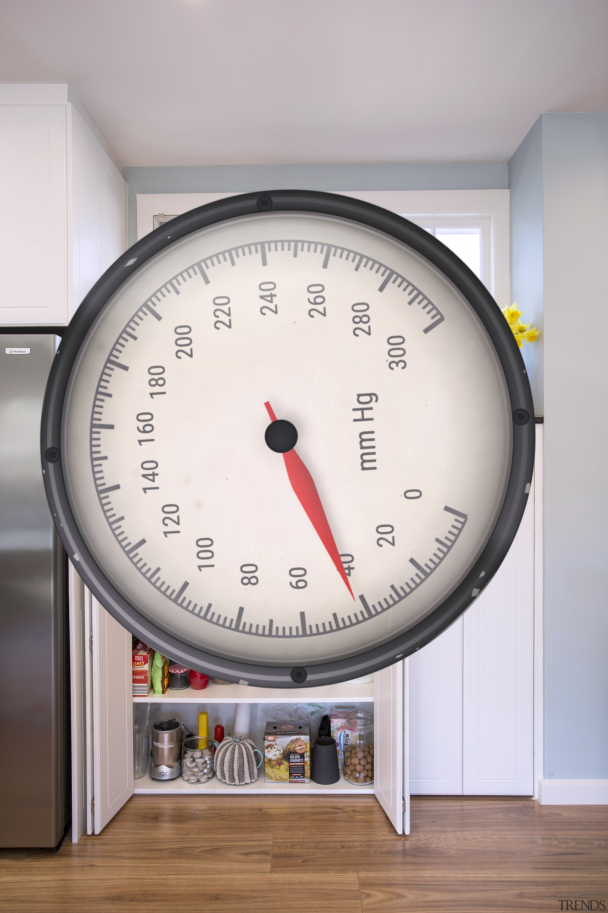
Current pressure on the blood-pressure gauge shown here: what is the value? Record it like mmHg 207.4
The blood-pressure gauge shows mmHg 42
